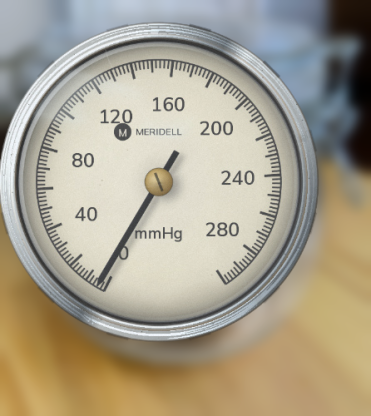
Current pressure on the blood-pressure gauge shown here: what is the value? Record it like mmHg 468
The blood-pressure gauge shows mmHg 4
